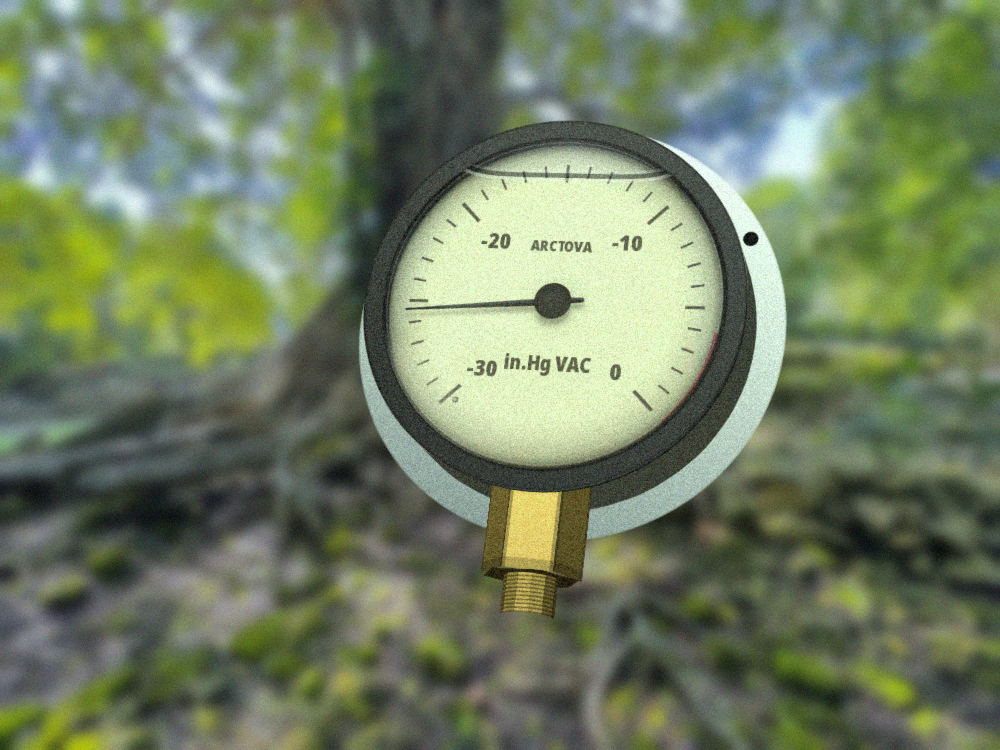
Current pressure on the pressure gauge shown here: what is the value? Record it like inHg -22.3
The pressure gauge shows inHg -25.5
